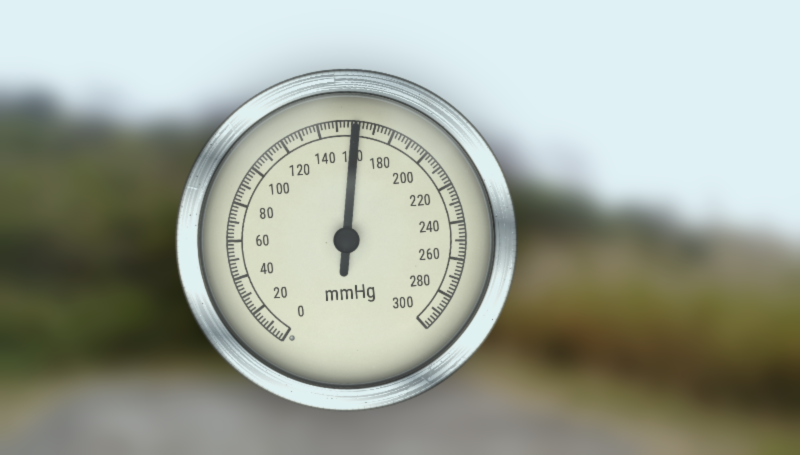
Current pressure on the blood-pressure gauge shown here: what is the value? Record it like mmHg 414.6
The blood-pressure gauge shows mmHg 160
